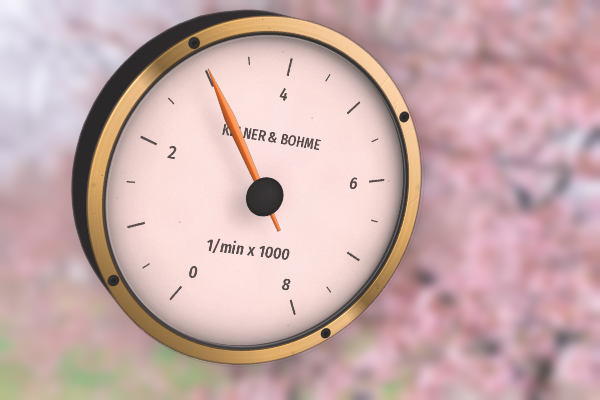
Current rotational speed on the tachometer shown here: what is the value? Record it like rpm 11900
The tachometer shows rpm 3000
